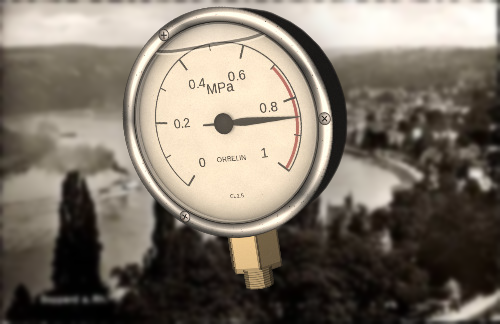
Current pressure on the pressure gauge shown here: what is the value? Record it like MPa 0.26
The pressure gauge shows MPa 0.85
